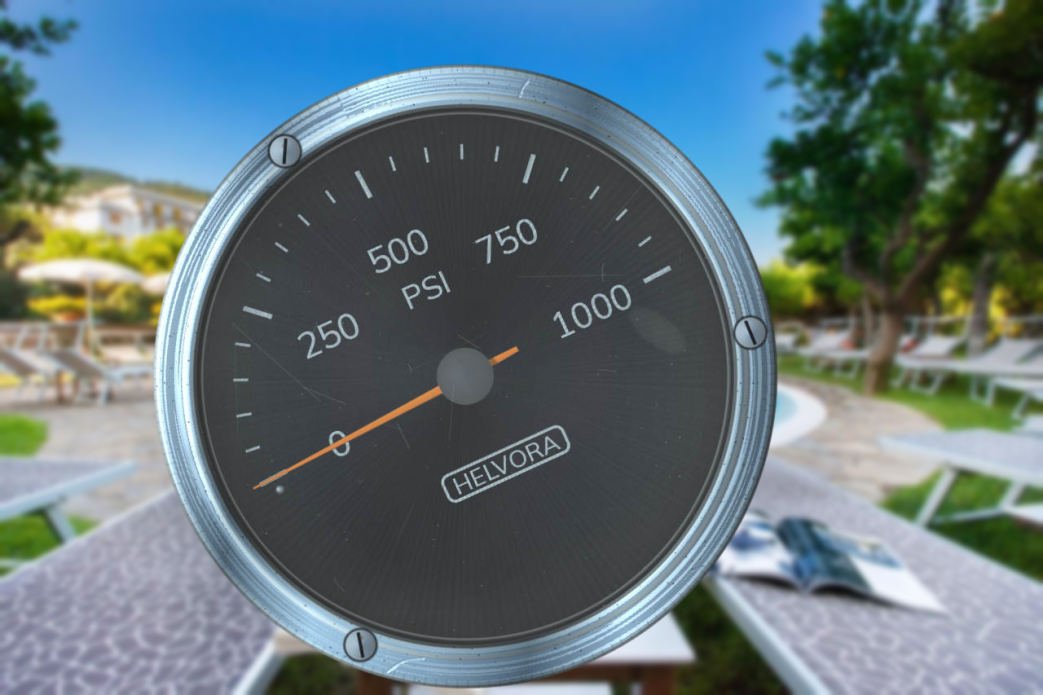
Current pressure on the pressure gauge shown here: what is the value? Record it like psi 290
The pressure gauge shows psi 0
